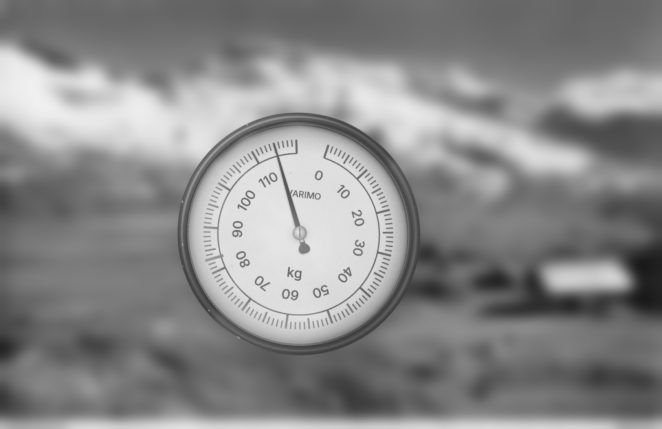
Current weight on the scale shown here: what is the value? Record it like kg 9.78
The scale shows kg 115
